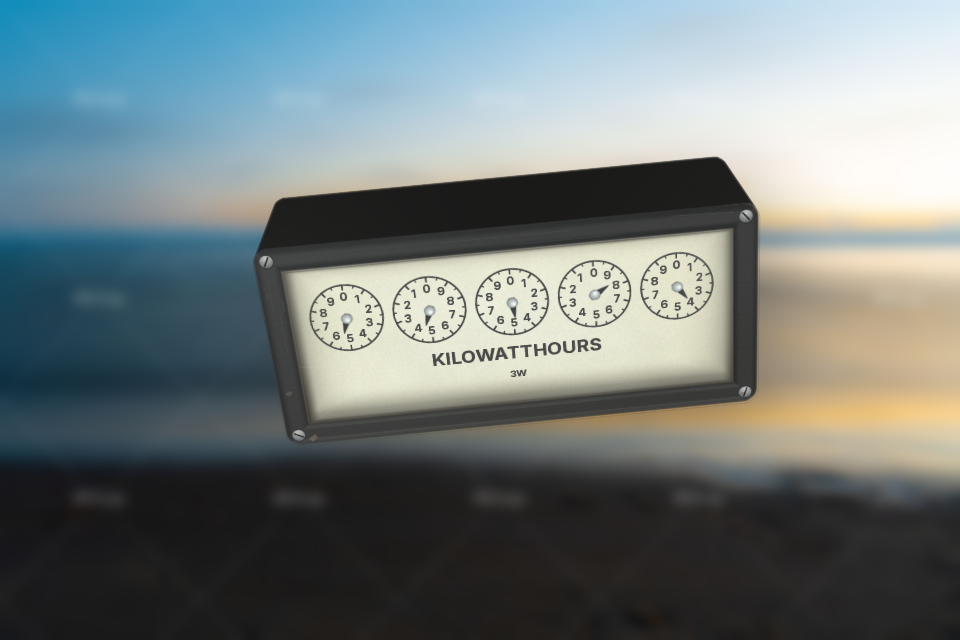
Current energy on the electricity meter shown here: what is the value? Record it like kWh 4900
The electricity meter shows kWh 54484
